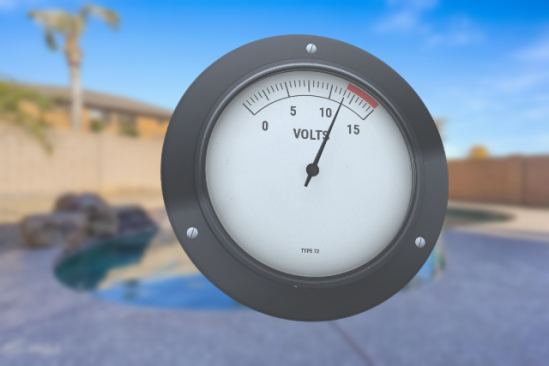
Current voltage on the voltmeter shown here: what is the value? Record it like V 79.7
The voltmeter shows V 11.5
